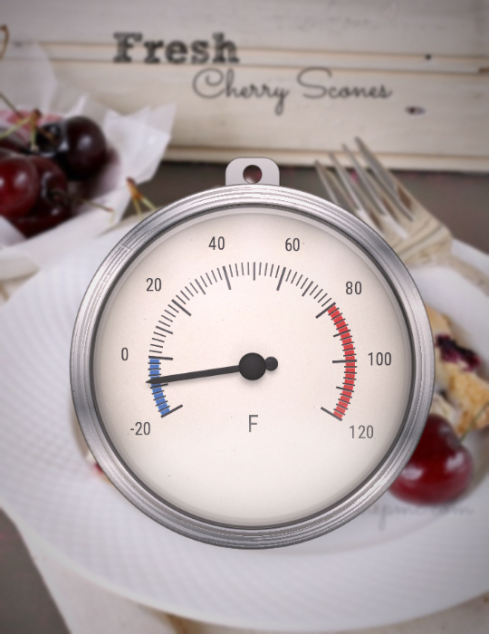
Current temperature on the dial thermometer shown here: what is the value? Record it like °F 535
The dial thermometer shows °F -8
